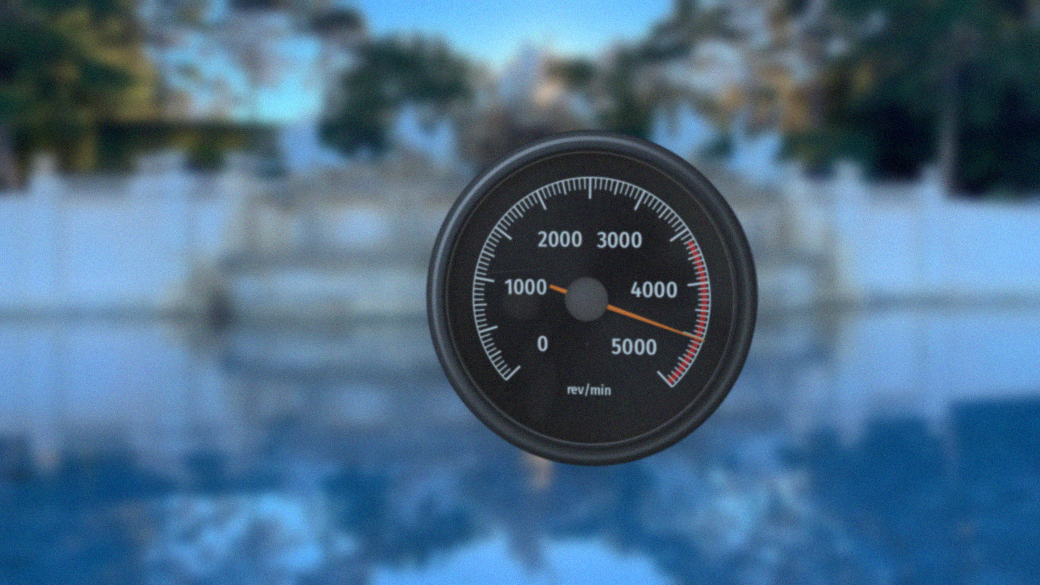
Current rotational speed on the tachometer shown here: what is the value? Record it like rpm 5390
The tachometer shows rpm 4500
